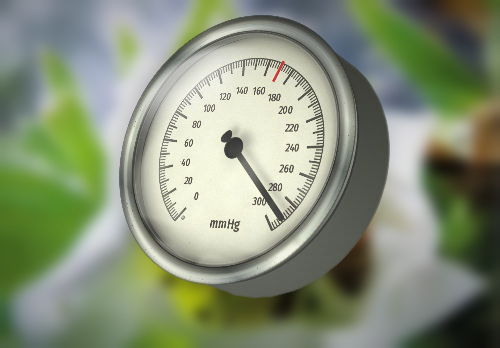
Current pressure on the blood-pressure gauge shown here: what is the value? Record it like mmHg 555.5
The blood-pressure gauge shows mmHg 290
